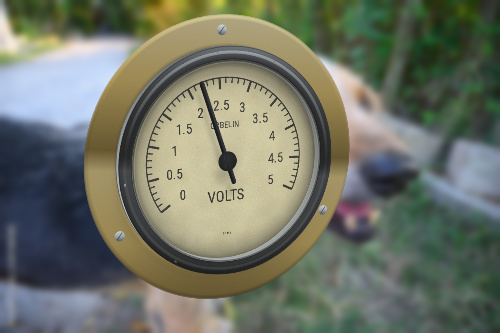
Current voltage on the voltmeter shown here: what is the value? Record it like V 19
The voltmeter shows V 2.2
